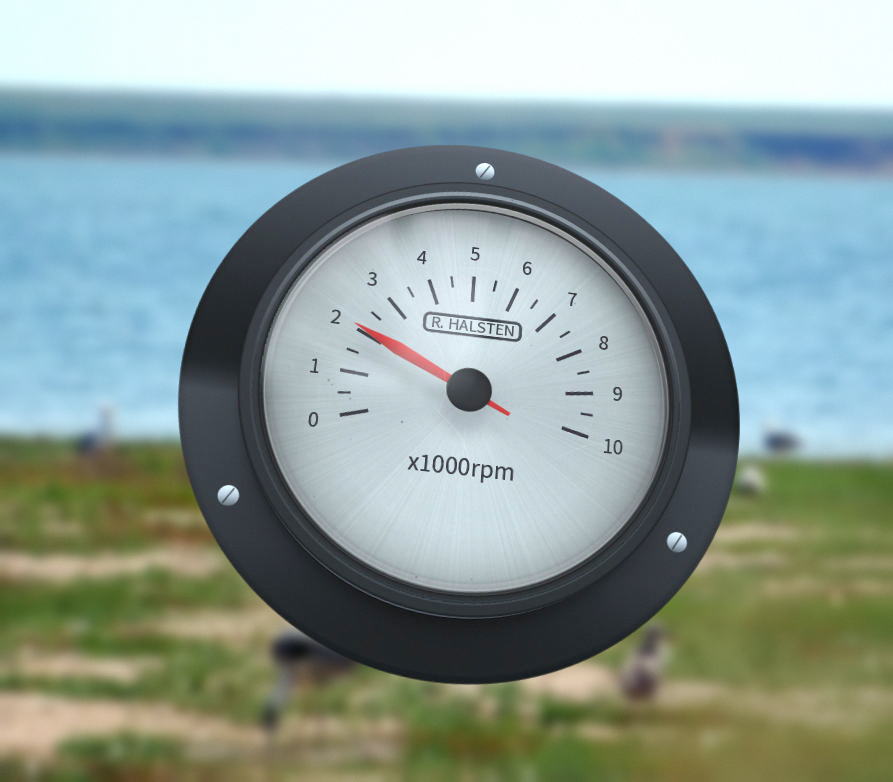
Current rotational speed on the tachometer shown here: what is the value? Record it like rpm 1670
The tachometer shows rpm 2000
